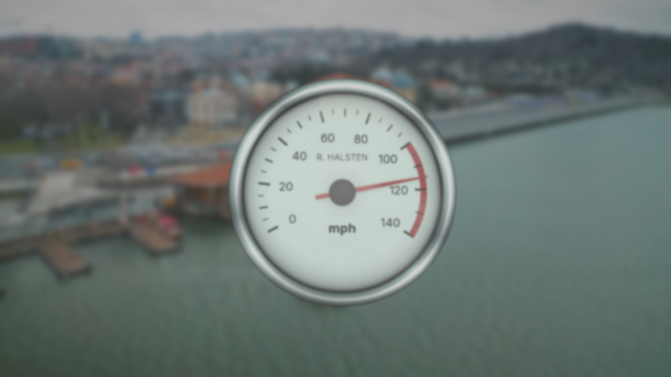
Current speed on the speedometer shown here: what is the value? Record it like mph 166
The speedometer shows mph 115
